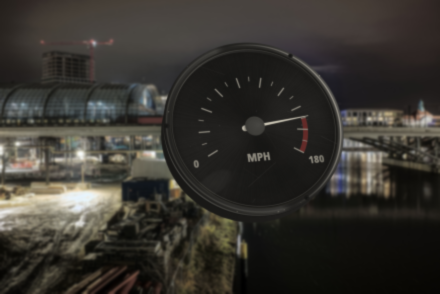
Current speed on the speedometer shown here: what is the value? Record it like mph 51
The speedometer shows mph 150
